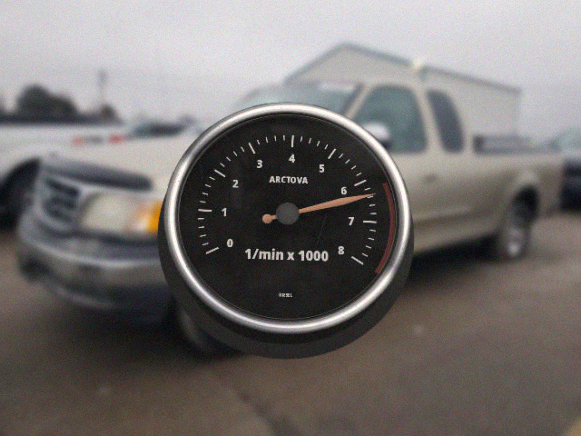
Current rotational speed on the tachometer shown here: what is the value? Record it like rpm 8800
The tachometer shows rpm 6400
